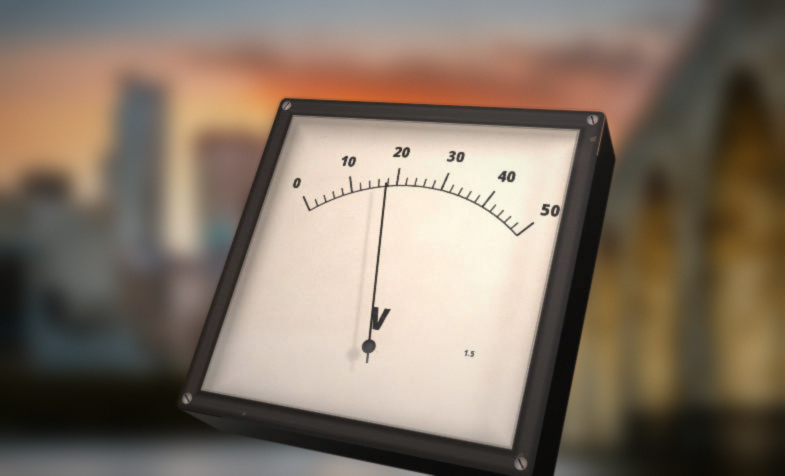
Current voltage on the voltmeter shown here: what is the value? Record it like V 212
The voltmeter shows V 18
